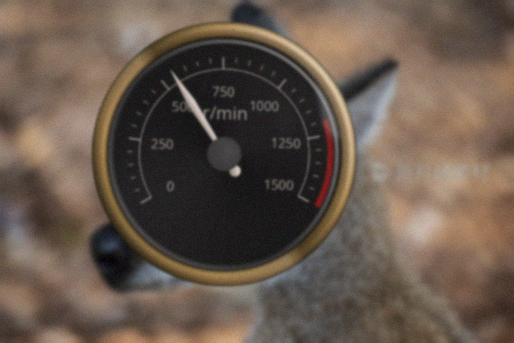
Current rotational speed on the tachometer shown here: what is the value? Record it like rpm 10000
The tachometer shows rpm 550
